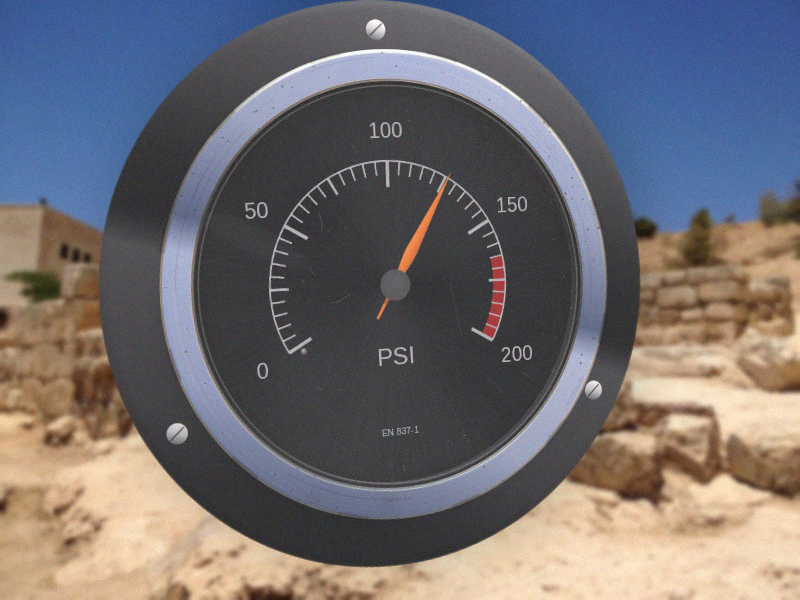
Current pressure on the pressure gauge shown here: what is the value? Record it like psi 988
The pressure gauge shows psi 125
